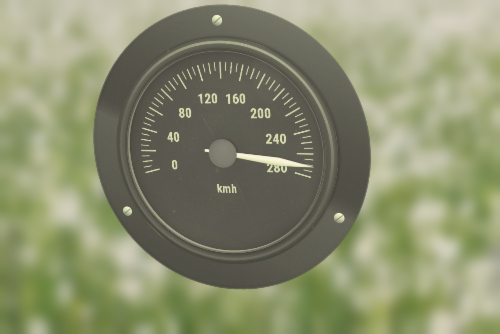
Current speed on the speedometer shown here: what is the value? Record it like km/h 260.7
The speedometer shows km/h 270
